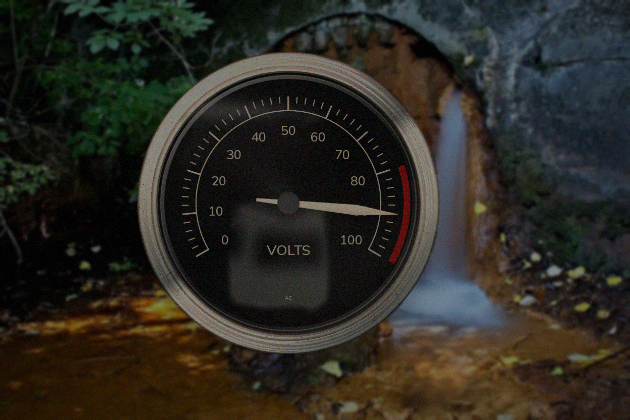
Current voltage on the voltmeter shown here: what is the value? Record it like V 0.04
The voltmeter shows V 90
